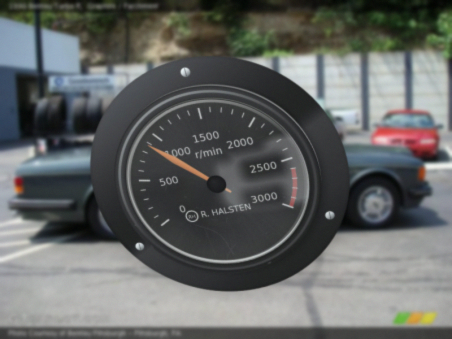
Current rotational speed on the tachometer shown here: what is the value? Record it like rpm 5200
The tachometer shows rpm 900
